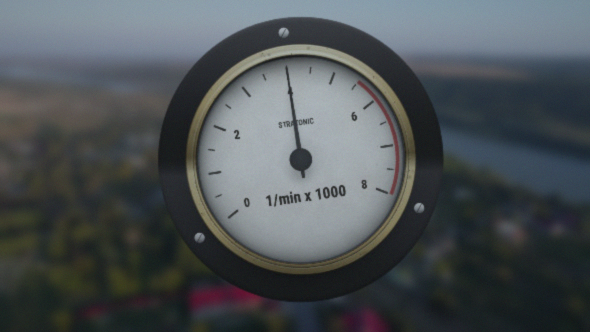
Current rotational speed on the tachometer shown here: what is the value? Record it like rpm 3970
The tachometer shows rpm 4000
